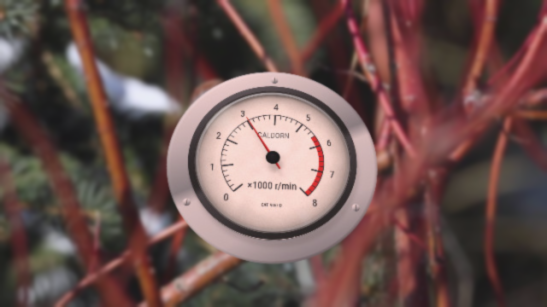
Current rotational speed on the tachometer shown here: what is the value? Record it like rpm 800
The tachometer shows rpm 3000
